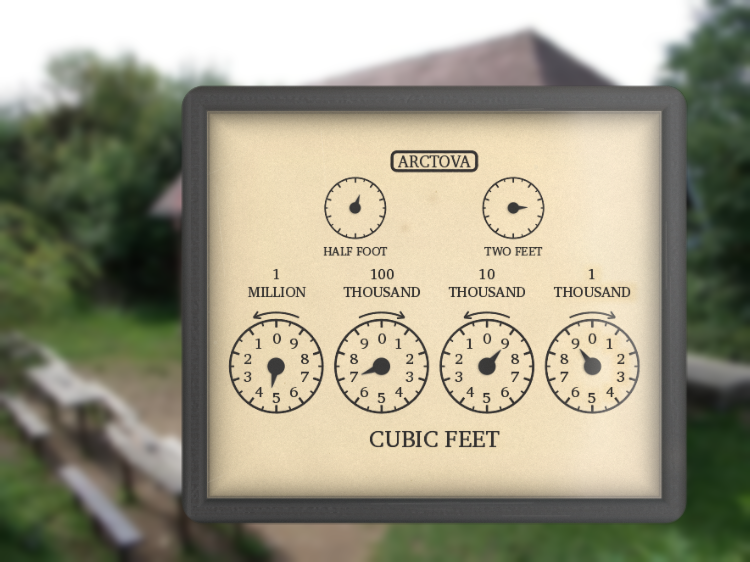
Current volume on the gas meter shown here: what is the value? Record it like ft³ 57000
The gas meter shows ft³ 468900
